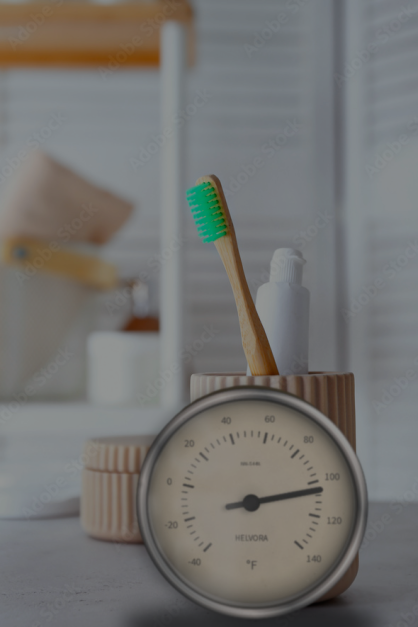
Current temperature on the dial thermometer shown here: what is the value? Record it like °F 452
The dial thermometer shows °F 104
